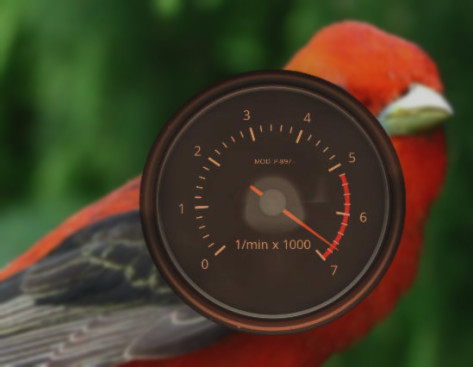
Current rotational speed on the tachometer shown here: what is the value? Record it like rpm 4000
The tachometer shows rpm 6700
